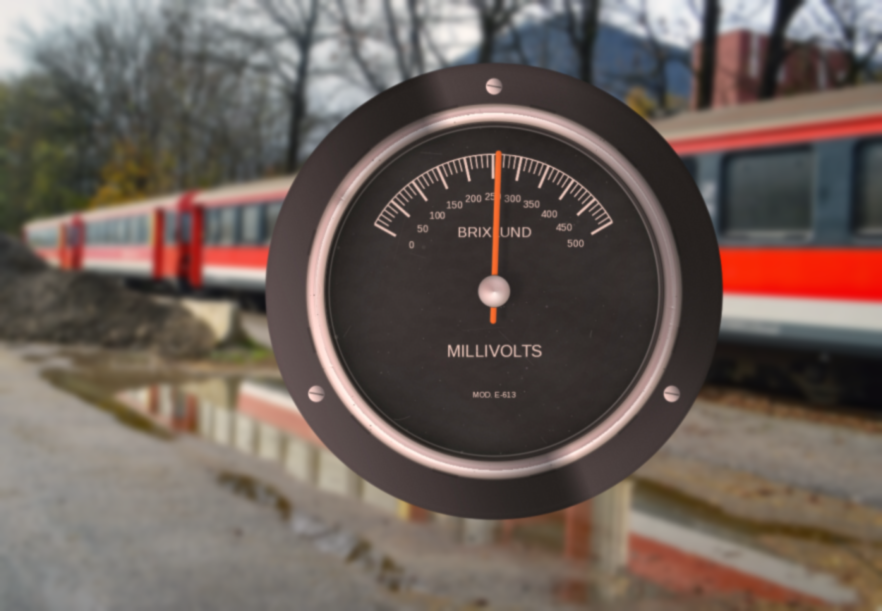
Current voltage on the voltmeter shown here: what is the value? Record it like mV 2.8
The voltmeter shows mV 260
